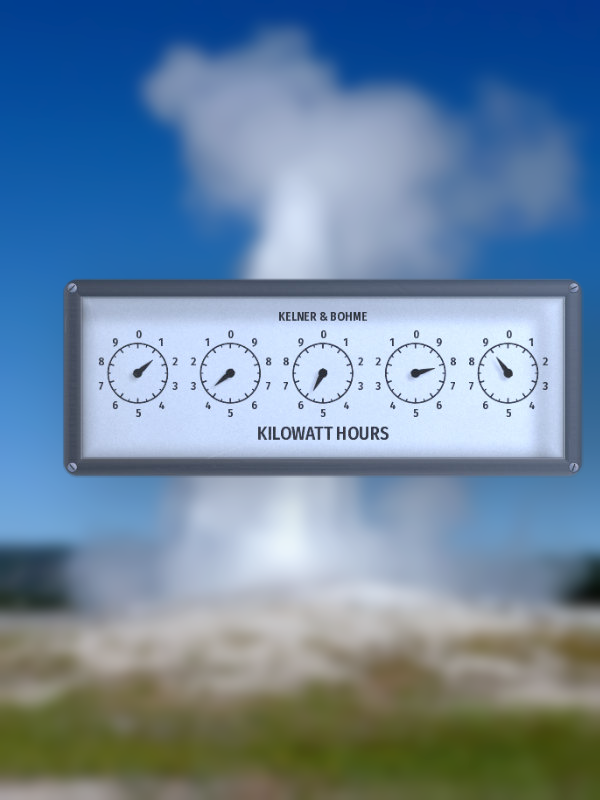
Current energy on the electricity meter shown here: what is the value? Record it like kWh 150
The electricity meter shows kWh 13579
